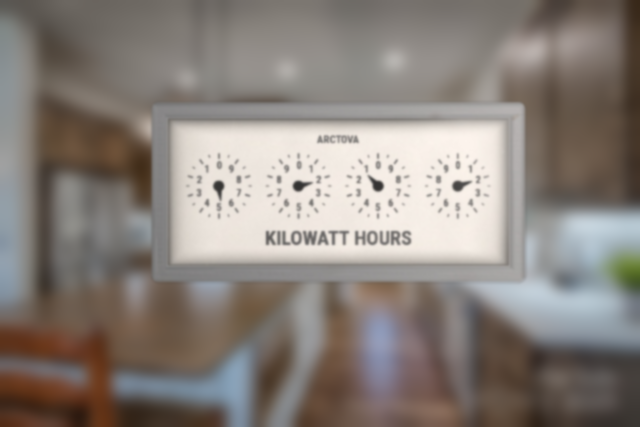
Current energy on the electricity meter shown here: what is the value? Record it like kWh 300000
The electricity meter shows kWh 5212
